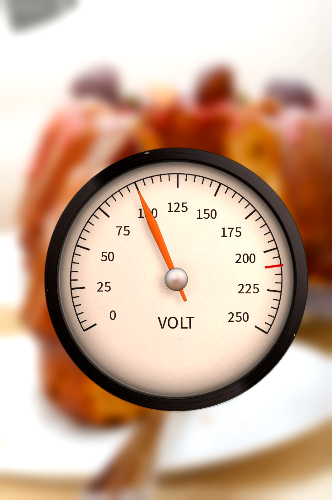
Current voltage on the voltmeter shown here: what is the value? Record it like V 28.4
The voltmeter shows V 100
